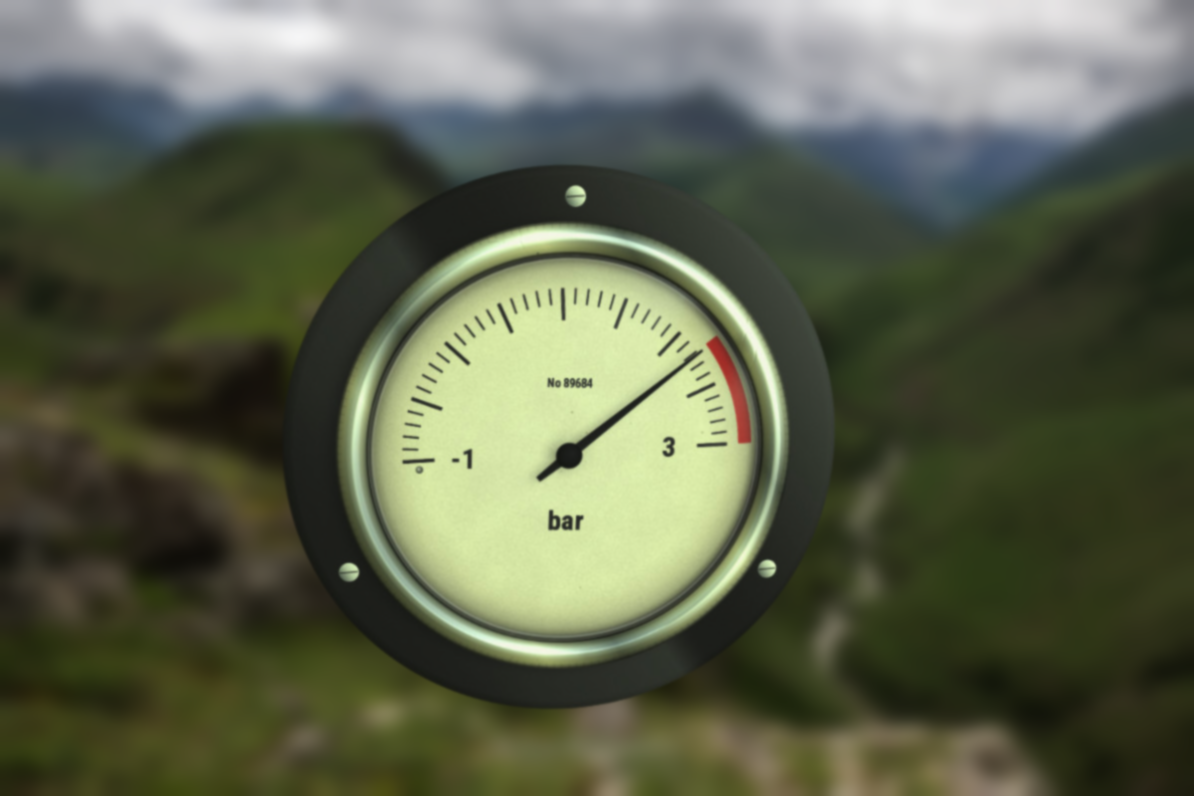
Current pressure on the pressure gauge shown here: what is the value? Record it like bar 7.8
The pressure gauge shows bar 2.2
